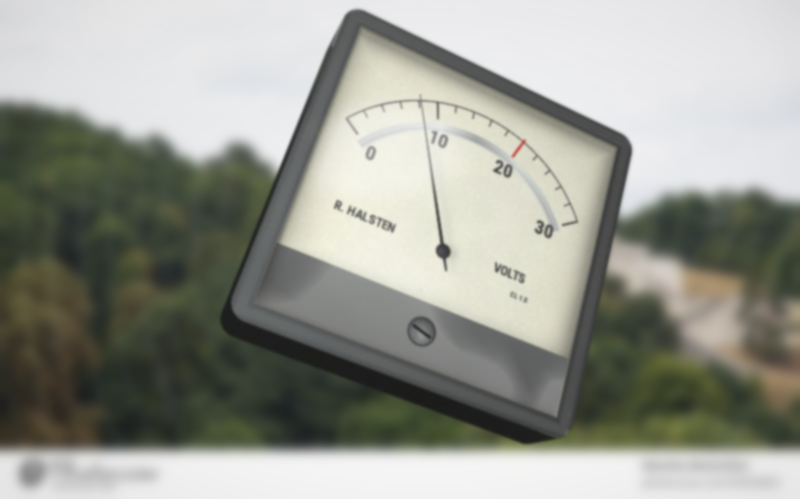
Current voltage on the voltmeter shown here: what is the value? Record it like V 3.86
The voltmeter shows V 8
